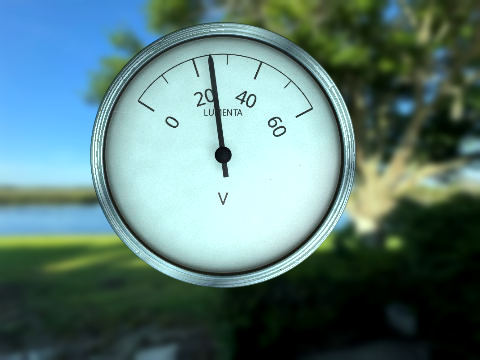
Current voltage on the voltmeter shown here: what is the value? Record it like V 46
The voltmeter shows V 25
